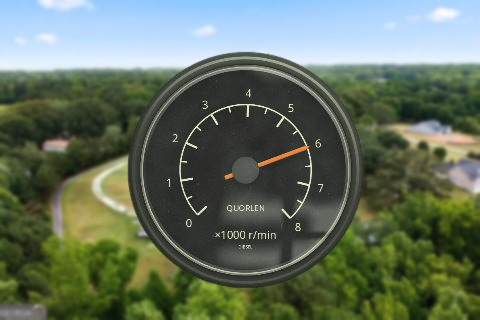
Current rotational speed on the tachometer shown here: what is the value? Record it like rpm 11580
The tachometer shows rpm 6000
